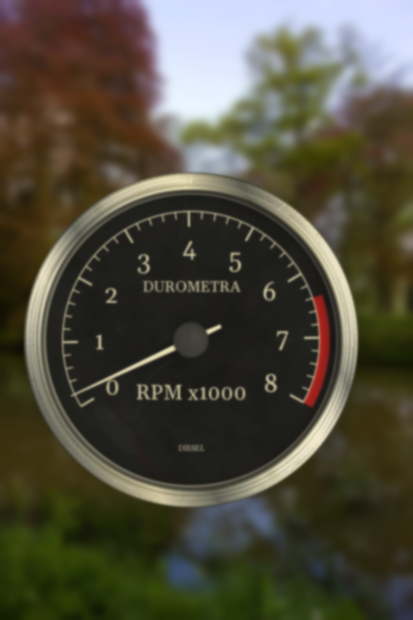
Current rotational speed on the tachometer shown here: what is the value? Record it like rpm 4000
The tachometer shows rpm 200
